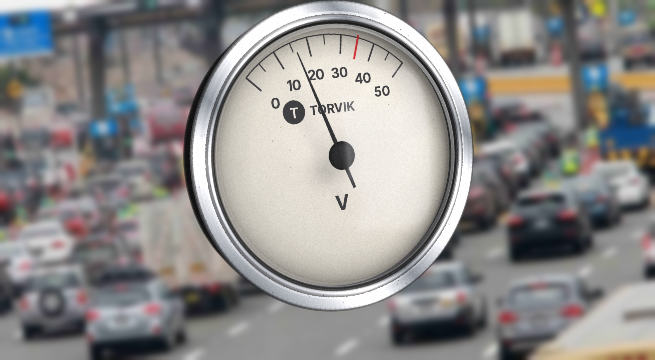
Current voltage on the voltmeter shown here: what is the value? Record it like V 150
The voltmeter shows V 15
